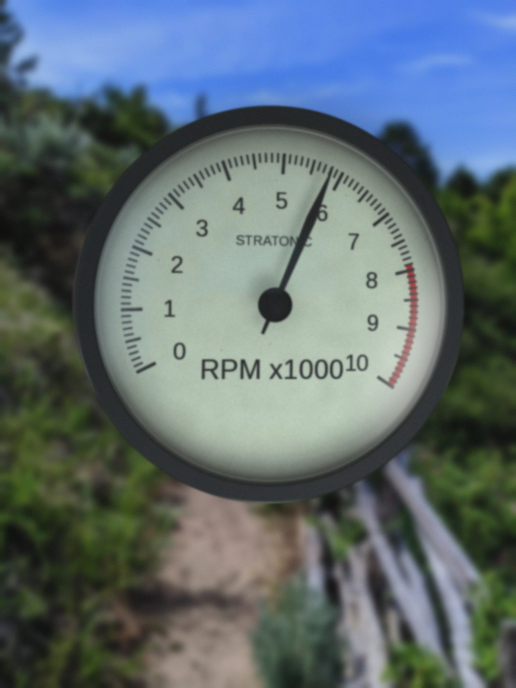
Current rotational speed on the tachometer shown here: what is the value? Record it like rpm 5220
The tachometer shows rpm 5800
